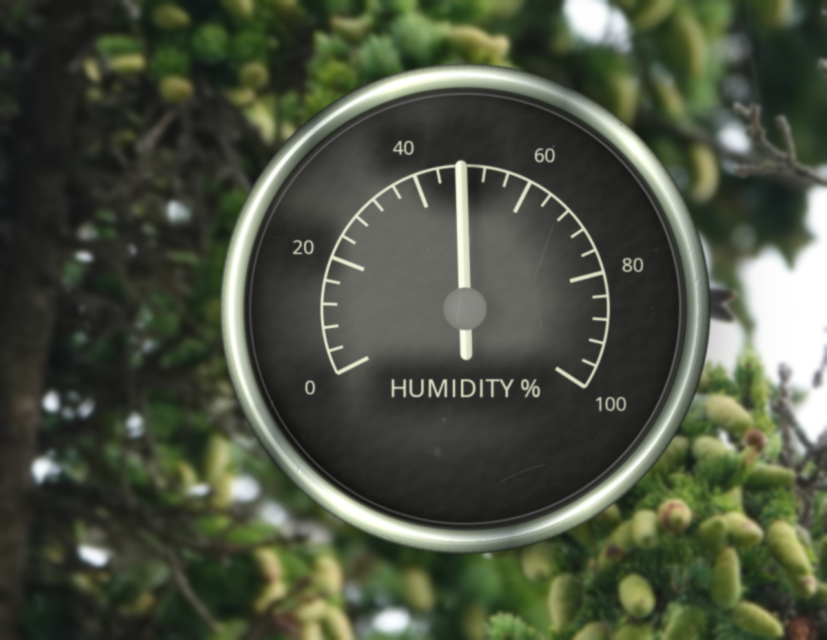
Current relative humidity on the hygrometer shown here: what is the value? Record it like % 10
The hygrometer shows % 48
